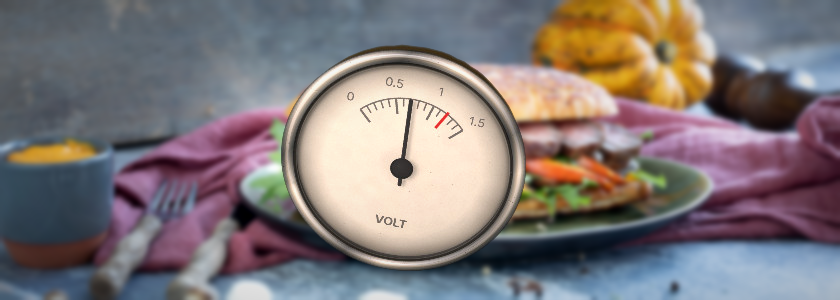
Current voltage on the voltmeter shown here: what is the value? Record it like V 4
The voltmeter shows V 0.7
